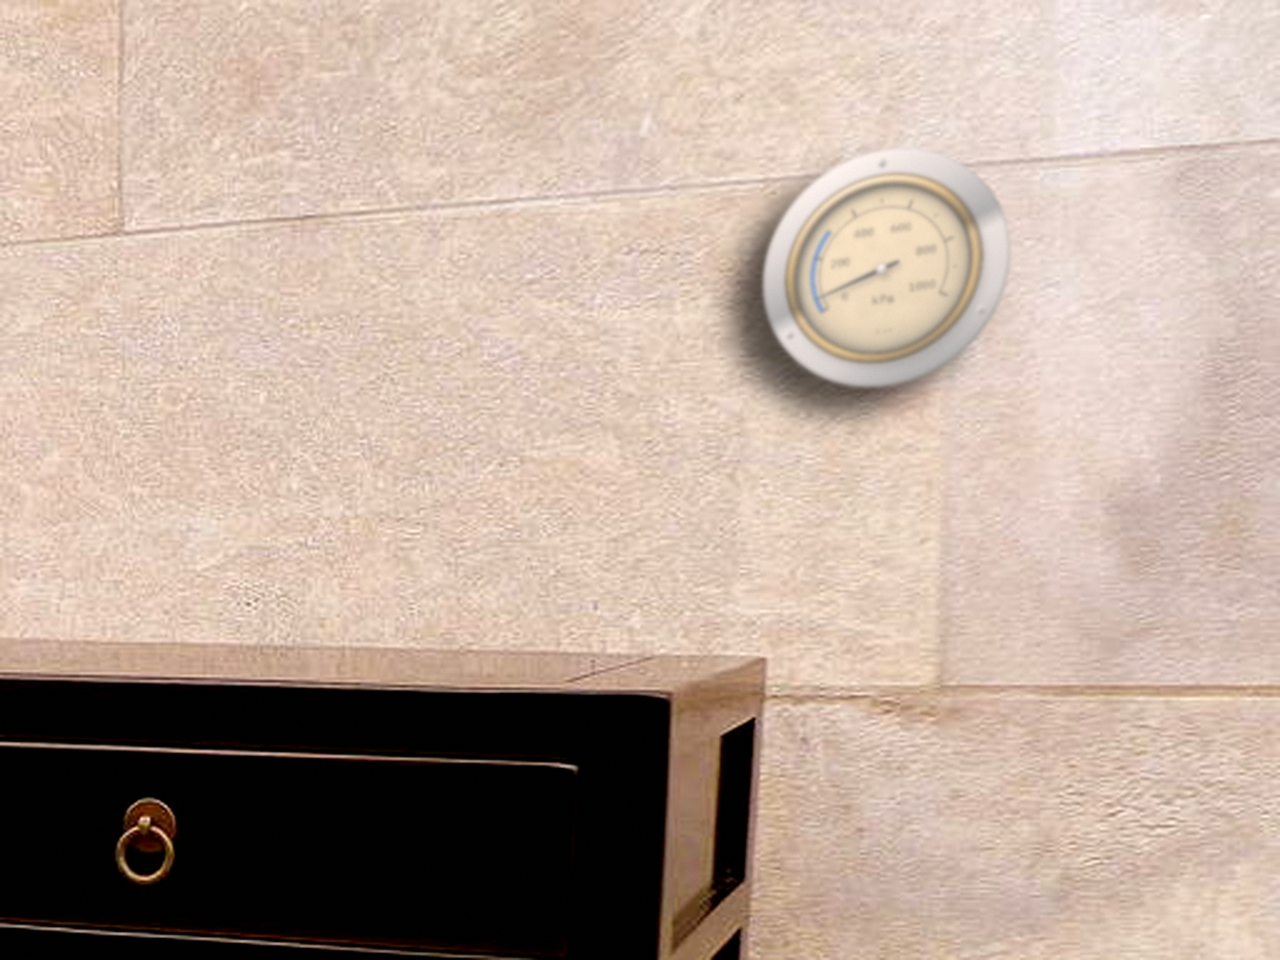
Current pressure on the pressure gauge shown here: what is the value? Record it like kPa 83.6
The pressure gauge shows kPa 50
